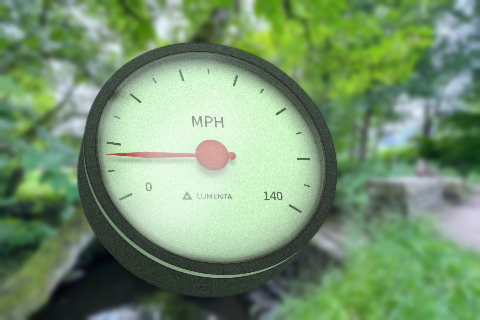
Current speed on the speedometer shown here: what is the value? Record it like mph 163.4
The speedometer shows mph 15
